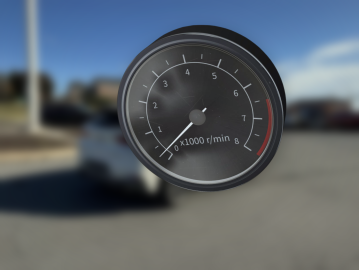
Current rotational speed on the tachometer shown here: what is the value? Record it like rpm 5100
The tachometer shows rpm 250
